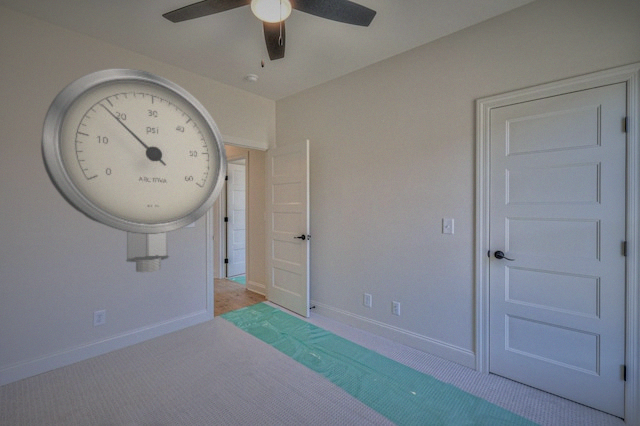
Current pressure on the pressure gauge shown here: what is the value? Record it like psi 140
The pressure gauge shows psi 18
